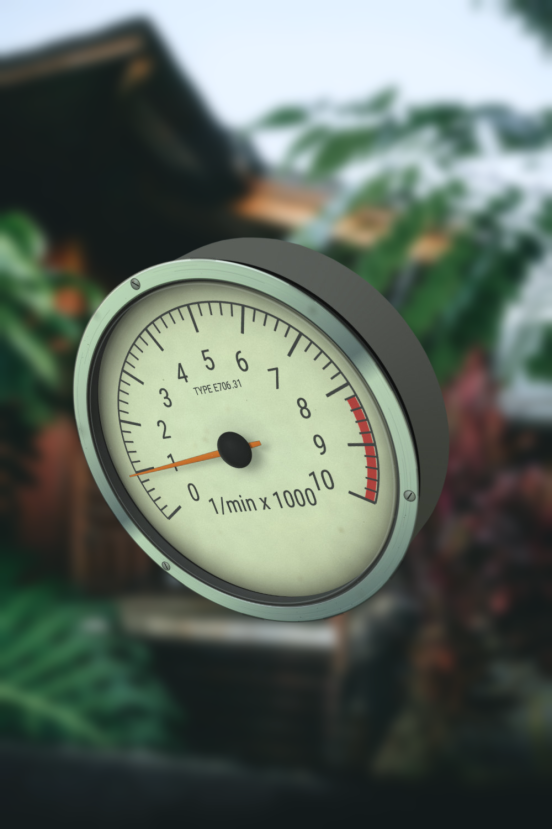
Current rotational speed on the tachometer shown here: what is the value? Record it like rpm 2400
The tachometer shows rpm 1000
